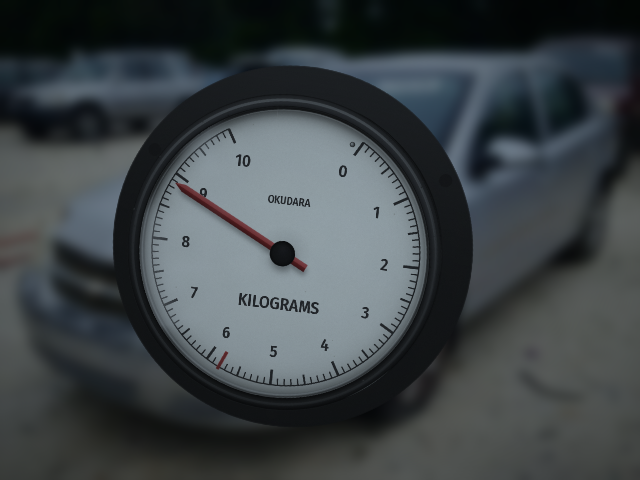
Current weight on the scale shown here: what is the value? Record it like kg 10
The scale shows kg 8.9
